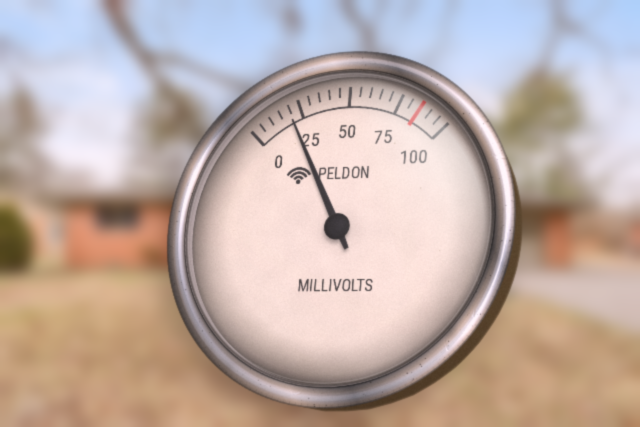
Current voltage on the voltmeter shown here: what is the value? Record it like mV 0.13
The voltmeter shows mV 20
